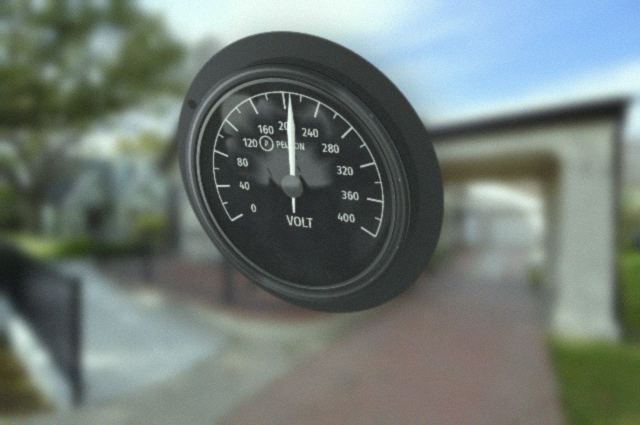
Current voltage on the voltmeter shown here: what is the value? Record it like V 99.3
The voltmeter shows V 210
